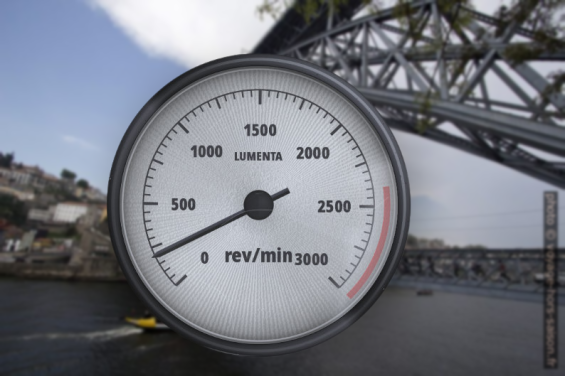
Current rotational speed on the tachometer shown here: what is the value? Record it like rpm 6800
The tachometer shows rpm 200
